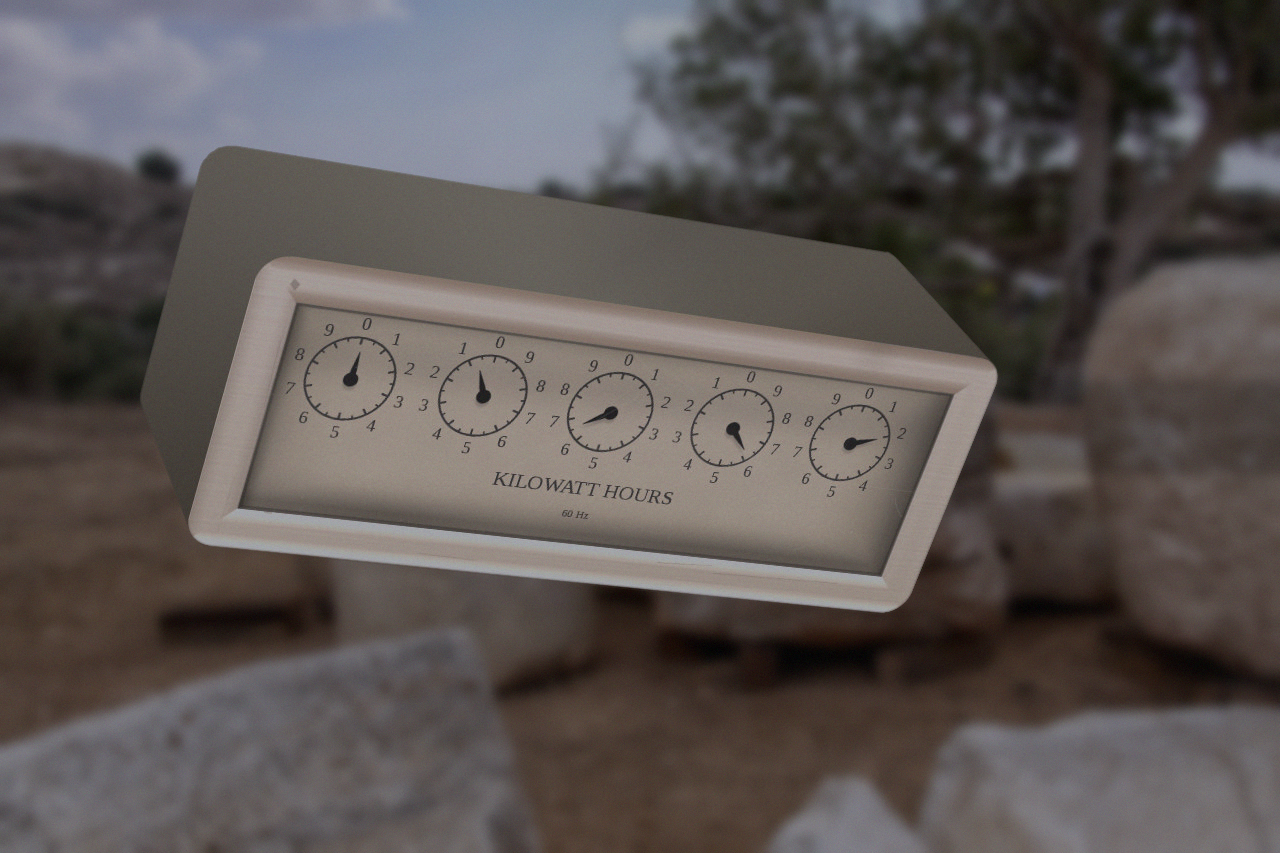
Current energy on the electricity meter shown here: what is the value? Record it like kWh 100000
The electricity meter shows kWh 662
